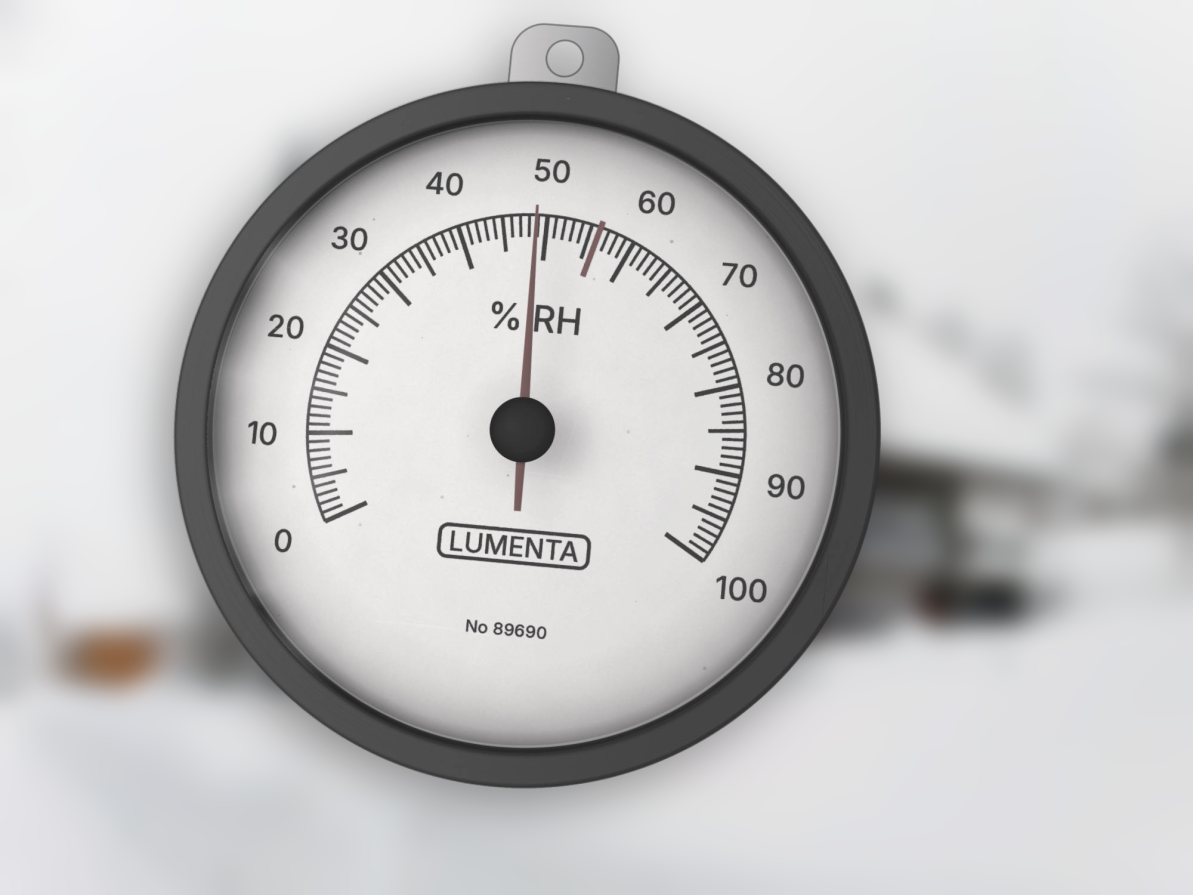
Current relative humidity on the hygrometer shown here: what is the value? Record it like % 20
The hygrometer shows % 49
